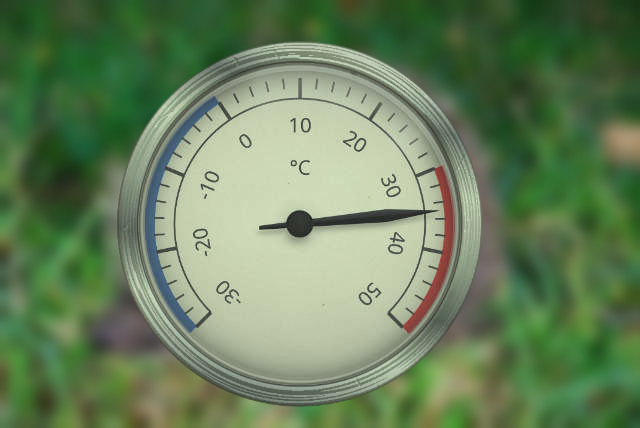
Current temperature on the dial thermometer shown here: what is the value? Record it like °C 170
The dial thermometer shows °C 35
